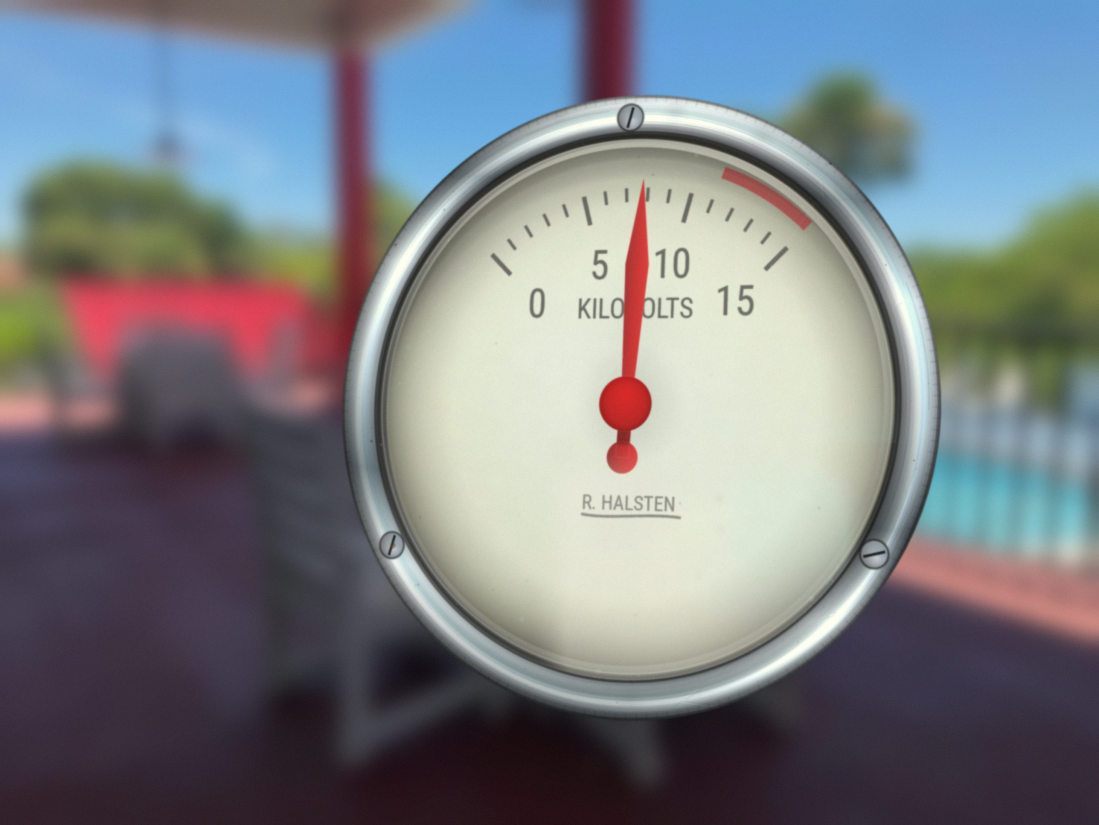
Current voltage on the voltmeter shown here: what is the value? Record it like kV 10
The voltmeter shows kV 8
